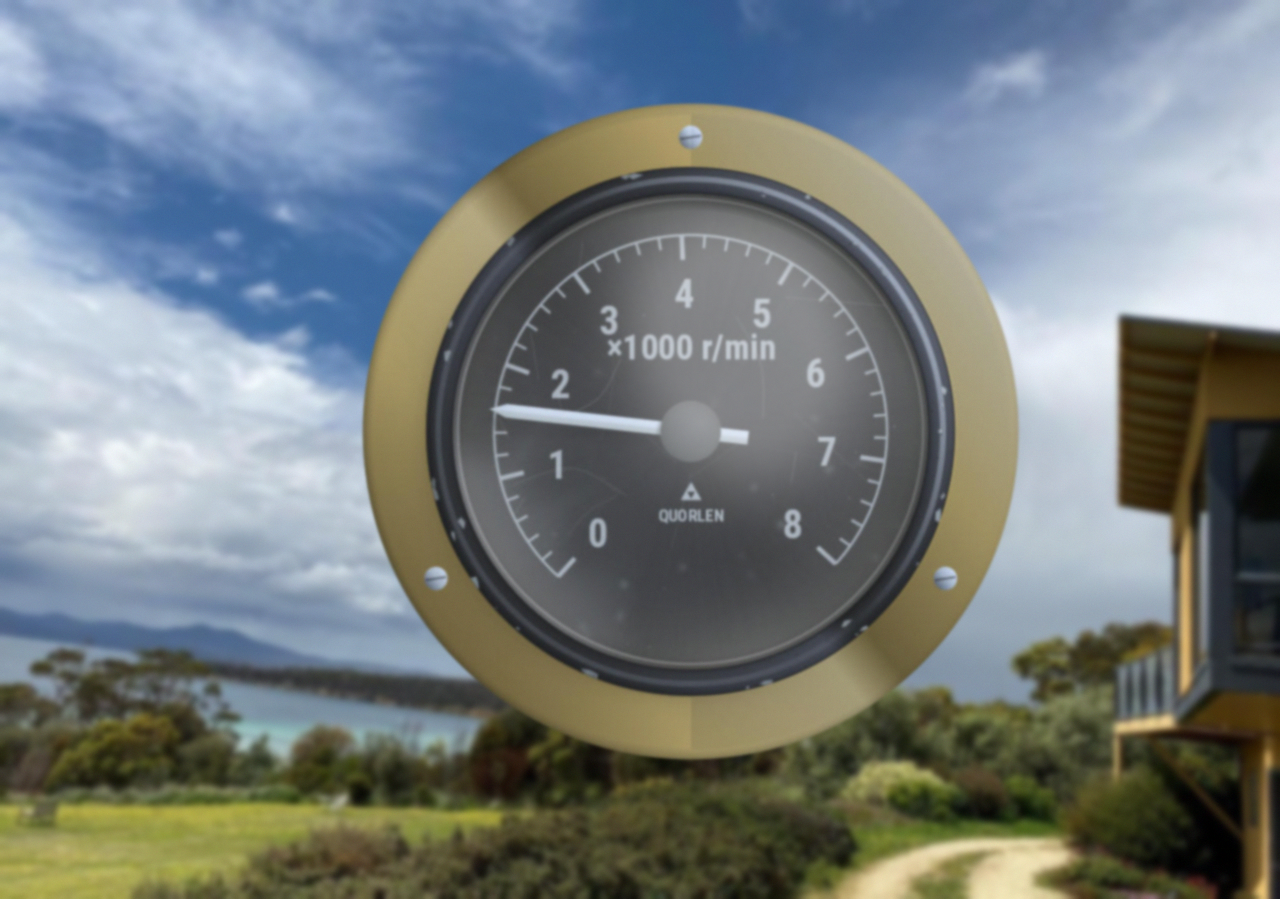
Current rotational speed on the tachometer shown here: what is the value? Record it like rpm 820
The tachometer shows rpm 1600
